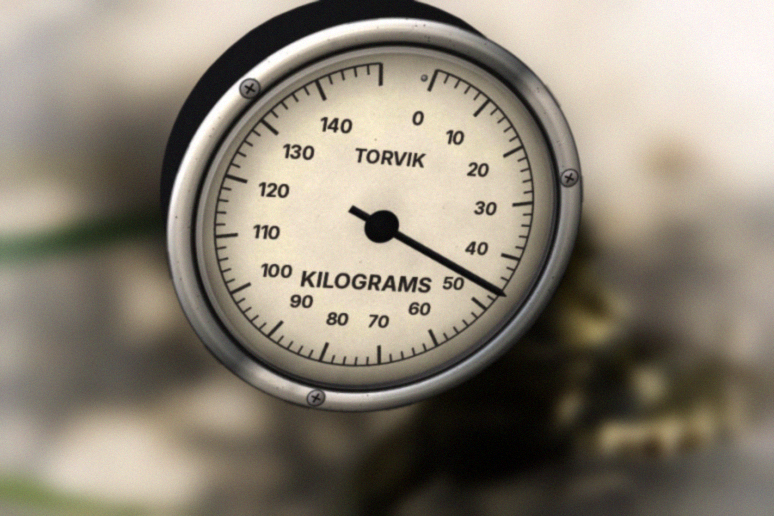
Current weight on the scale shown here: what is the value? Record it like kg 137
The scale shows kg 46
